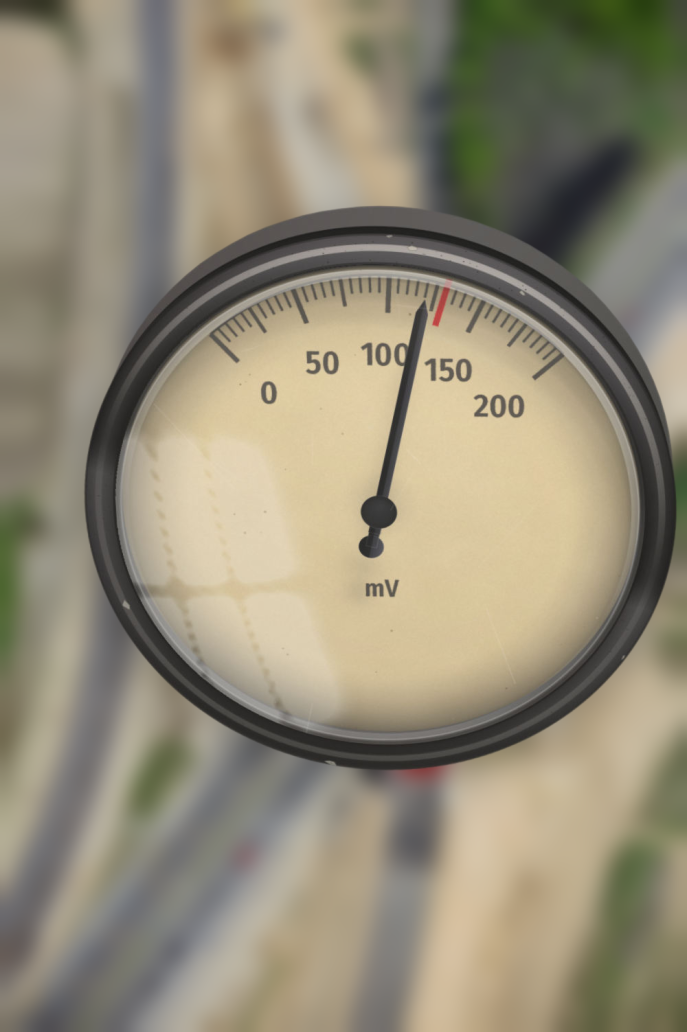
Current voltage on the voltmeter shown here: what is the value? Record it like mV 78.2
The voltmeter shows mV 120
